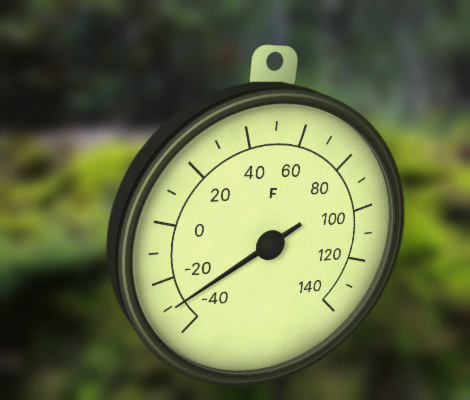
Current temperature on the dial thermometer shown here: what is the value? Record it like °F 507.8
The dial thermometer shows °F -30
